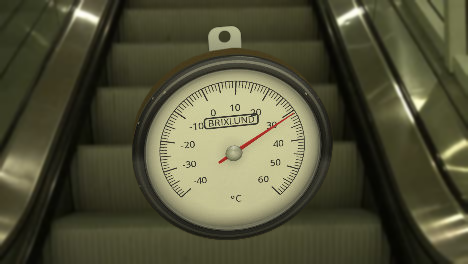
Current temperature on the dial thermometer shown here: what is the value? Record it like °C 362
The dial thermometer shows °C 30
